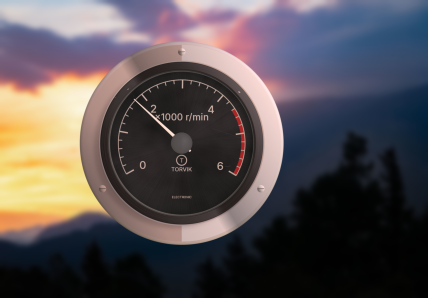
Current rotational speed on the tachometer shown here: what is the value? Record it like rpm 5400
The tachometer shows rpm 1800
